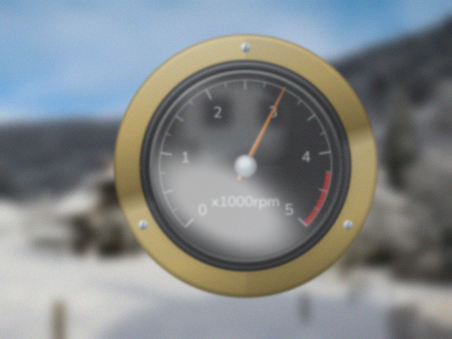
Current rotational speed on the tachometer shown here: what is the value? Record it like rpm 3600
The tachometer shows rpm 3000
